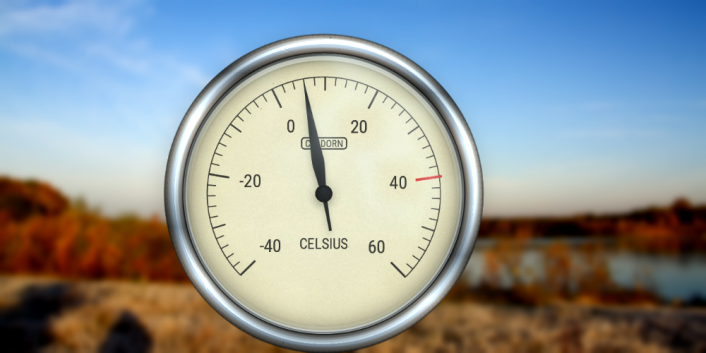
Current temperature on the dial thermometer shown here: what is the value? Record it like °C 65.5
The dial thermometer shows °C 6
